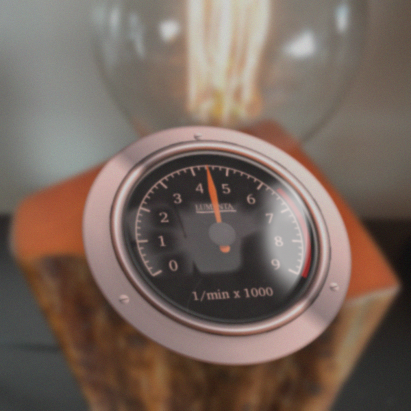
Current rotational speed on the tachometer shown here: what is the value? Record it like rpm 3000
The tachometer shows rpm 4400
